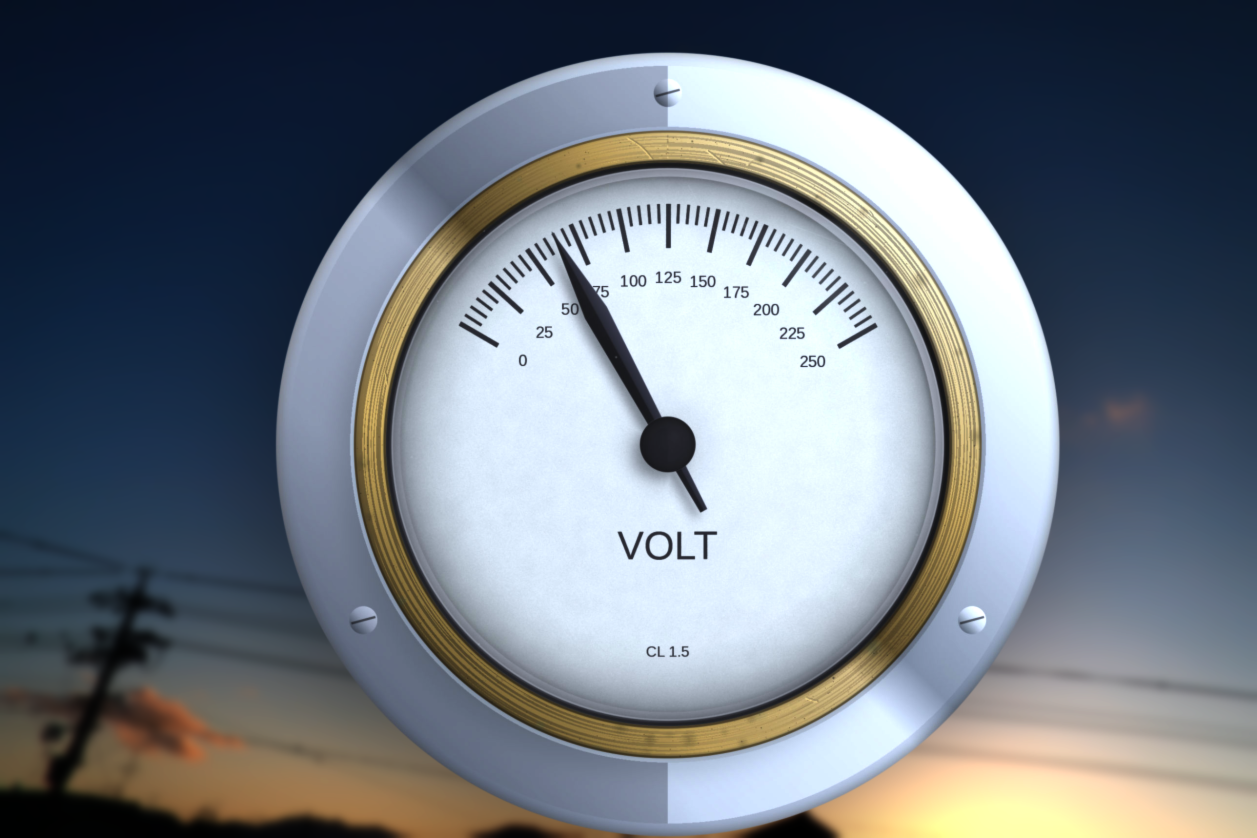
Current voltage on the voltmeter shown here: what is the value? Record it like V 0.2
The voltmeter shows V 65
